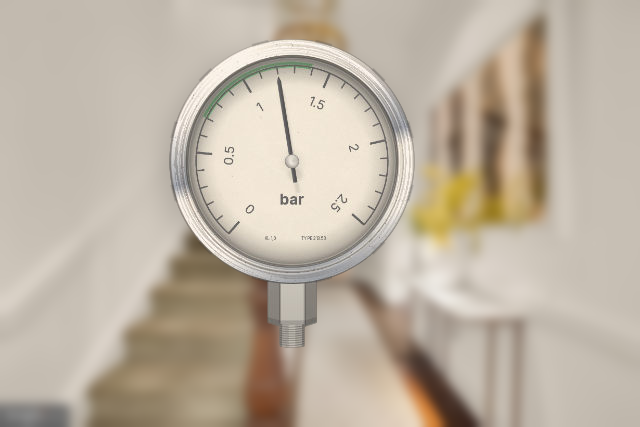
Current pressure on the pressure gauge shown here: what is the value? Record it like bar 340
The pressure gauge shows bar 1.2
